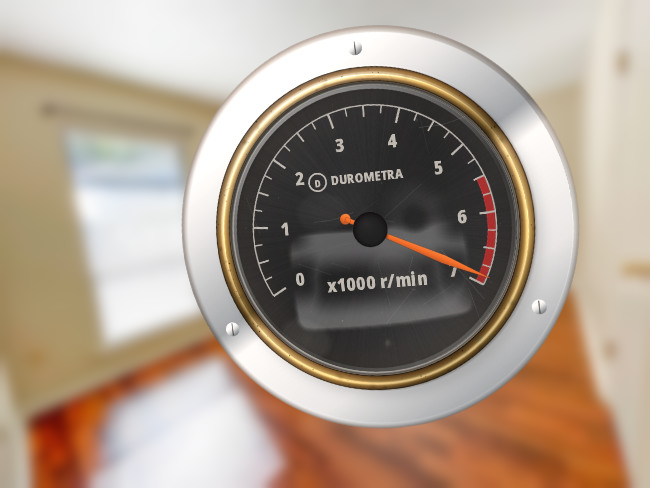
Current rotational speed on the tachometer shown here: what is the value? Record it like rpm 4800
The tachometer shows rpm 6875
